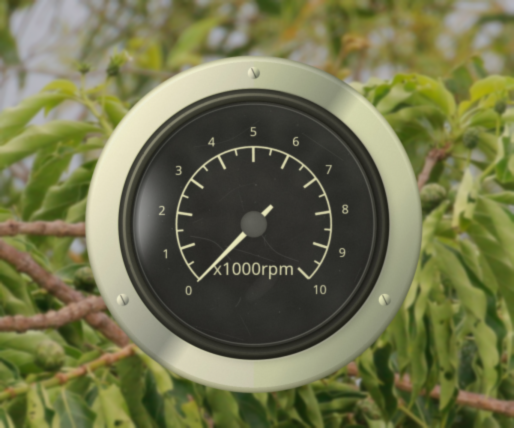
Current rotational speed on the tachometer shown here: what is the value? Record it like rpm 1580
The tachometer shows rpm 0
